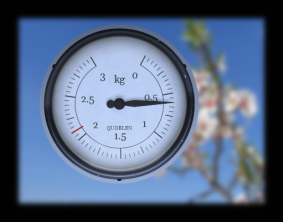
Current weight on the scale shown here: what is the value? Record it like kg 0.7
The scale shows kg 0.6
